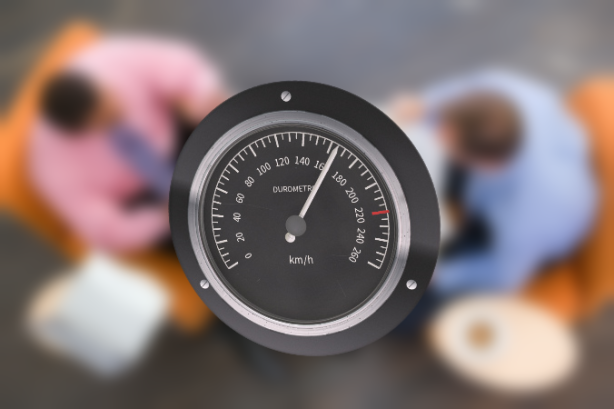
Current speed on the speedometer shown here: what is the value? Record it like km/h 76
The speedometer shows km/h 165
